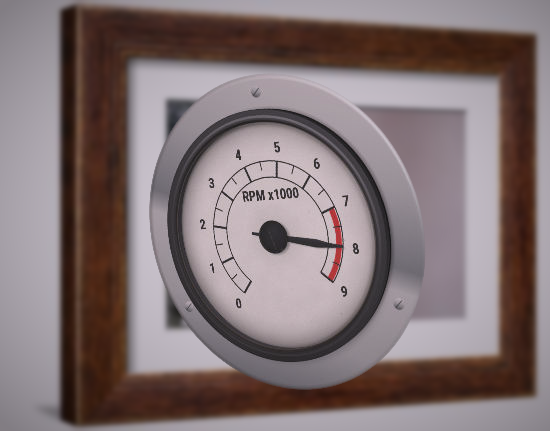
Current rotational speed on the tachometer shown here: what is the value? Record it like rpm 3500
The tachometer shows rpm 8000
